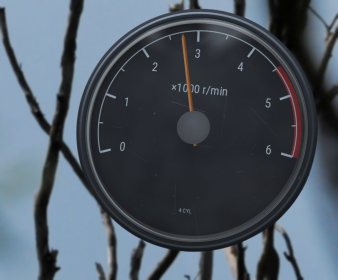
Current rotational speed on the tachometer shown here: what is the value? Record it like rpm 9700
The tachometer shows rpm 2750
